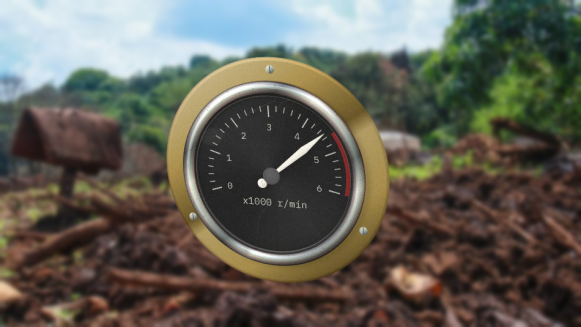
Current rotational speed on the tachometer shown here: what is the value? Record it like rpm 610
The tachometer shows rpm 4500
